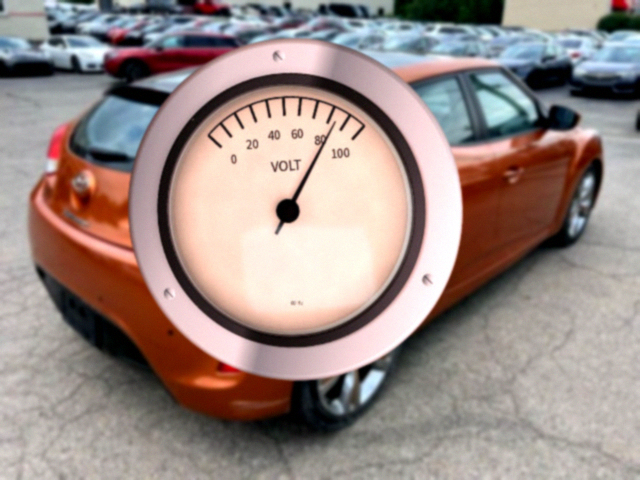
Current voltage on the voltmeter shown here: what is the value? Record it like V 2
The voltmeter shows V 85
